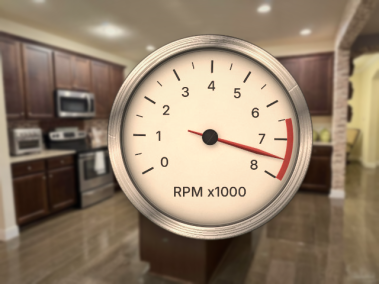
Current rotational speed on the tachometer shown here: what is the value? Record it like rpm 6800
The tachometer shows rpm 7500
